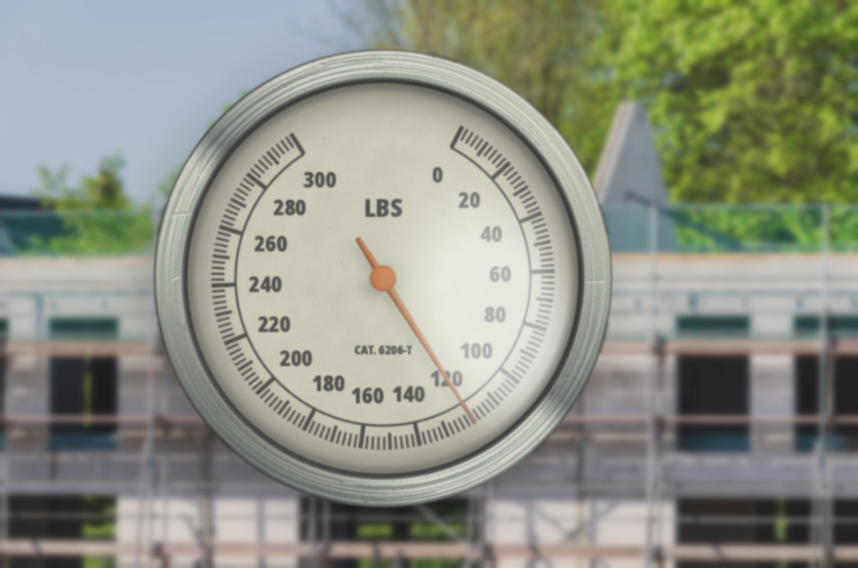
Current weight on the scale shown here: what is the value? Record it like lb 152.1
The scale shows lb 120
